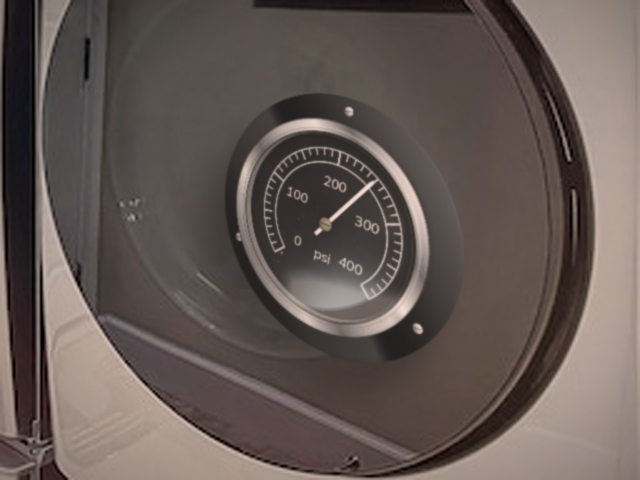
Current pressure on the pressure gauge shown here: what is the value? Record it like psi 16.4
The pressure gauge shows psi 250
